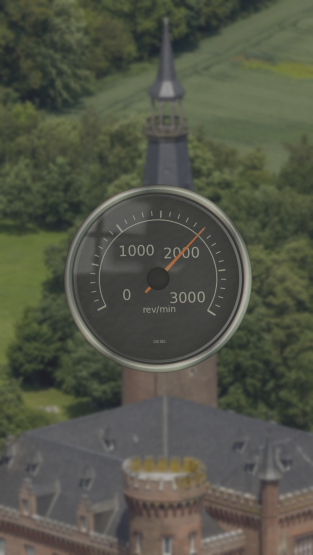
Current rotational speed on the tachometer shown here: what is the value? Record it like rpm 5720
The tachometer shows rpm 2000
